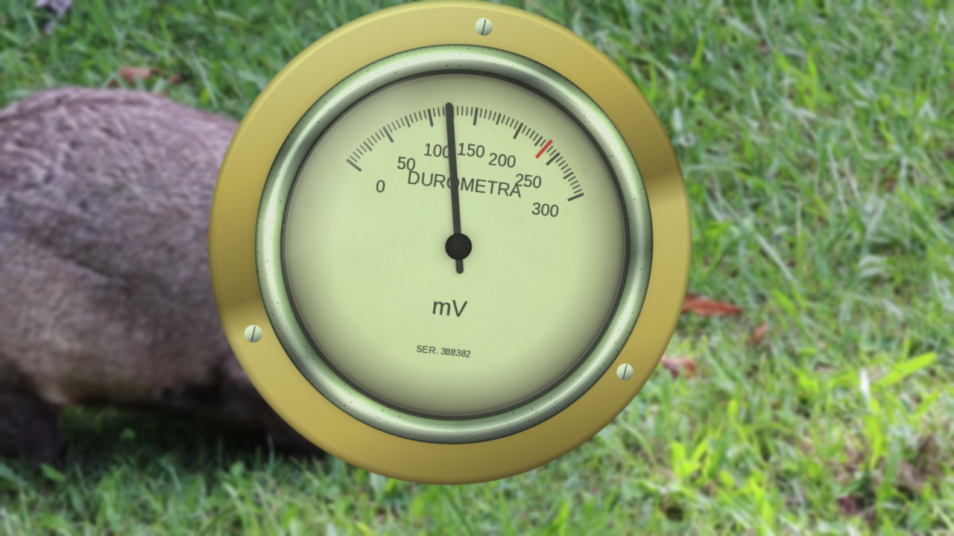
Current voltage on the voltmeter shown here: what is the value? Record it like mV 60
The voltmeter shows mV 120
